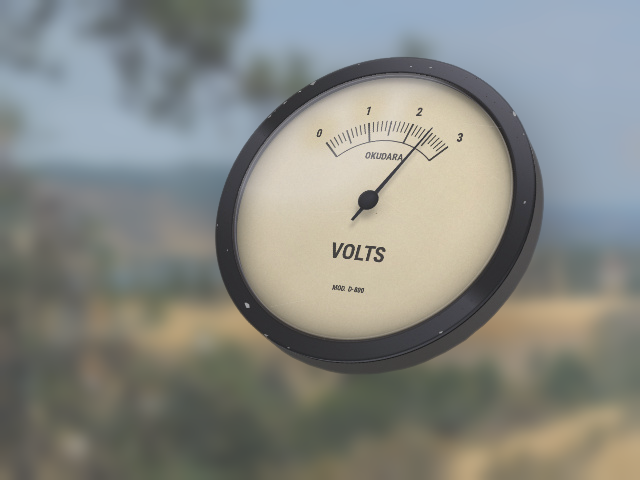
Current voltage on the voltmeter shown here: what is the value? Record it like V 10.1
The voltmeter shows V 2.5
